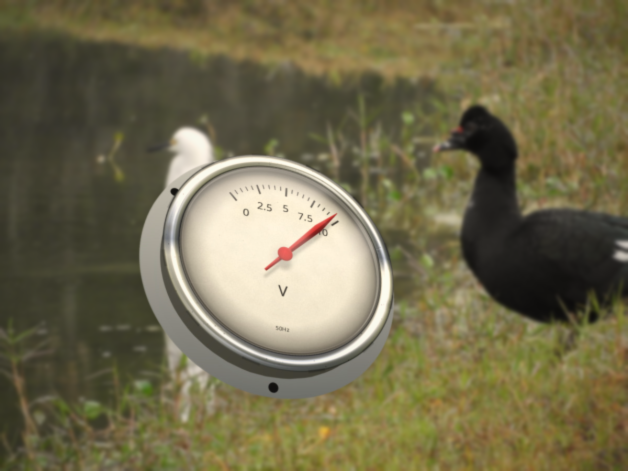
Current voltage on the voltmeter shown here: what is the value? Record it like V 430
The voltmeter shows V 9.5
